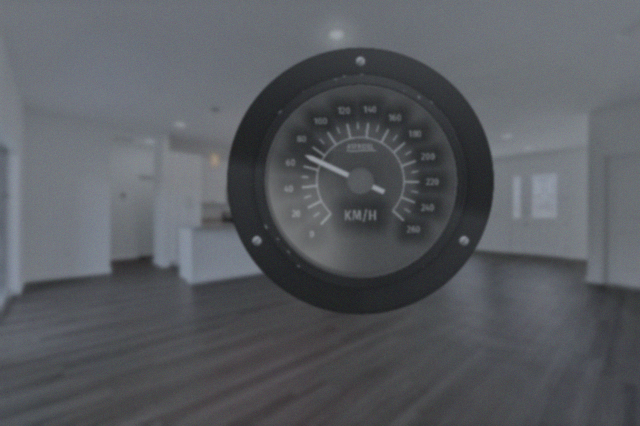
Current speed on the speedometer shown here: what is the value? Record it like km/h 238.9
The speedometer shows km/h 70
